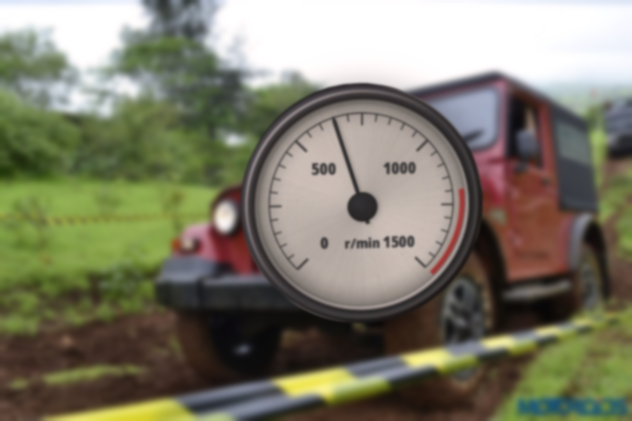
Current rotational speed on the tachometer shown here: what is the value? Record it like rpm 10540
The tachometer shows rpm 650
